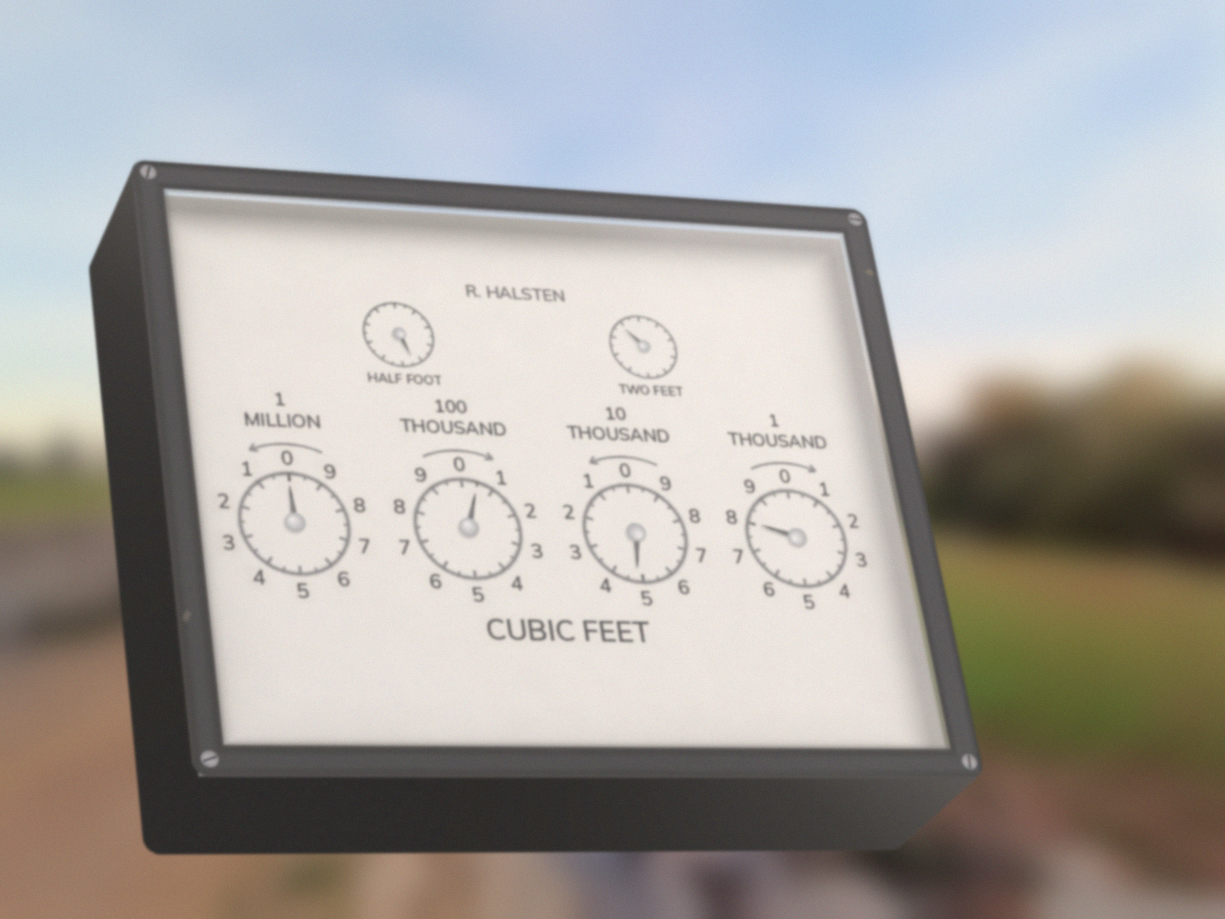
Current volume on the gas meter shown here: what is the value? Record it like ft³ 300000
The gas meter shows ft³ 4800
